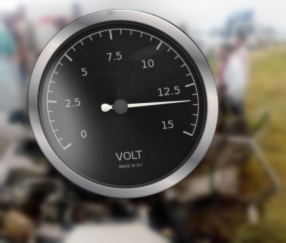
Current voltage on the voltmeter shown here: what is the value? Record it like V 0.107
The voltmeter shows V 13.25
